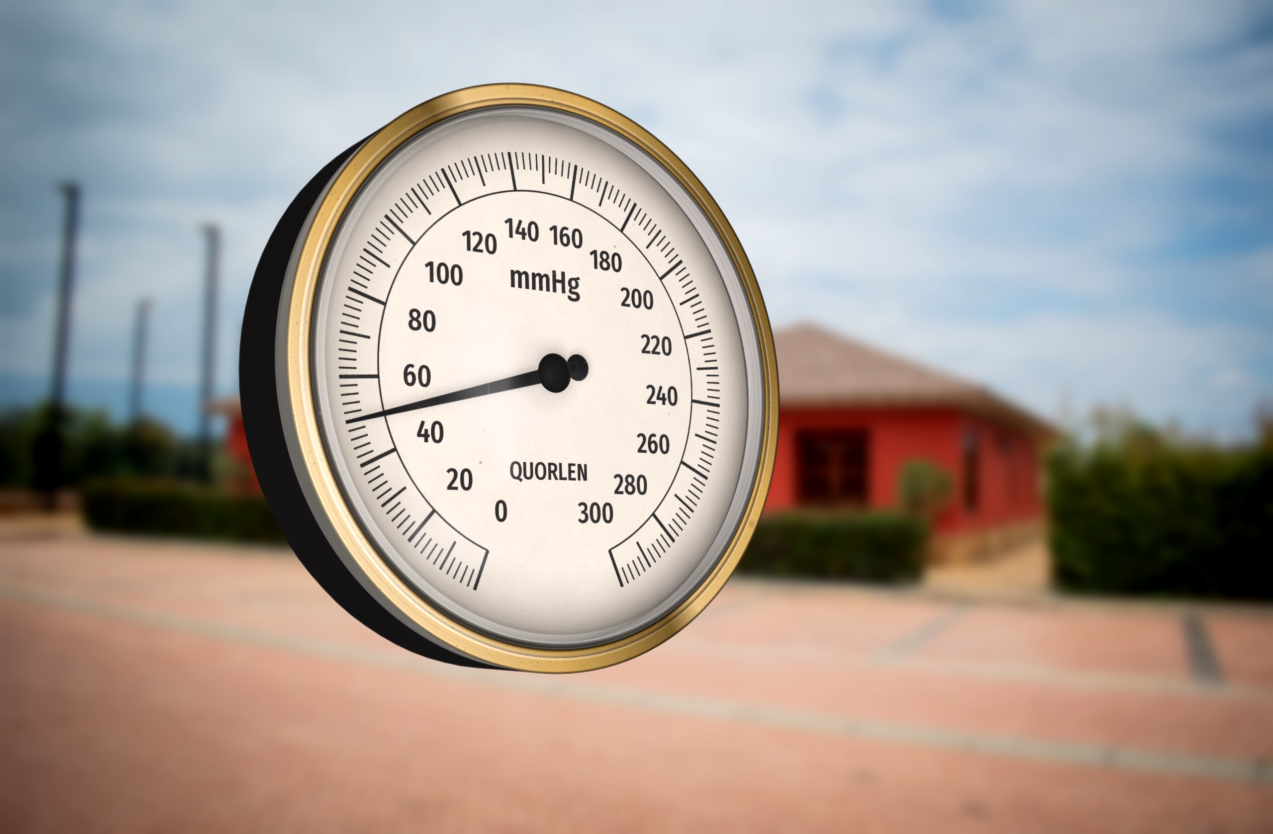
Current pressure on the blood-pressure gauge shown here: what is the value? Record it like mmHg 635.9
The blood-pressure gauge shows mmHg 50
